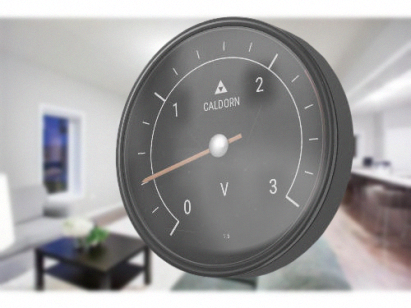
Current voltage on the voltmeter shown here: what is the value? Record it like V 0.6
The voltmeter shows V 0.4
